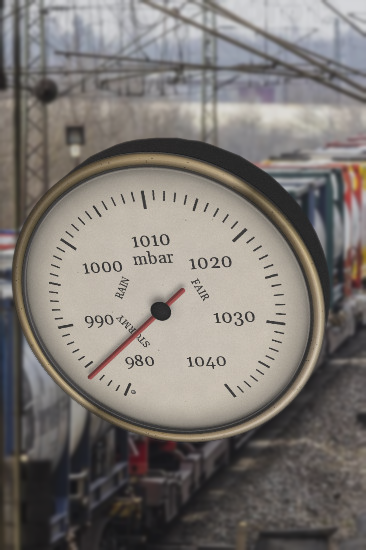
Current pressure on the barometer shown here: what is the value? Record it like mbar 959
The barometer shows mbar 984
